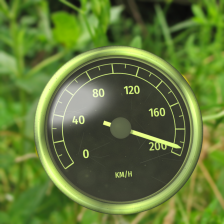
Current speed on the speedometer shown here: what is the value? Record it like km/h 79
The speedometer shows km/h 195
